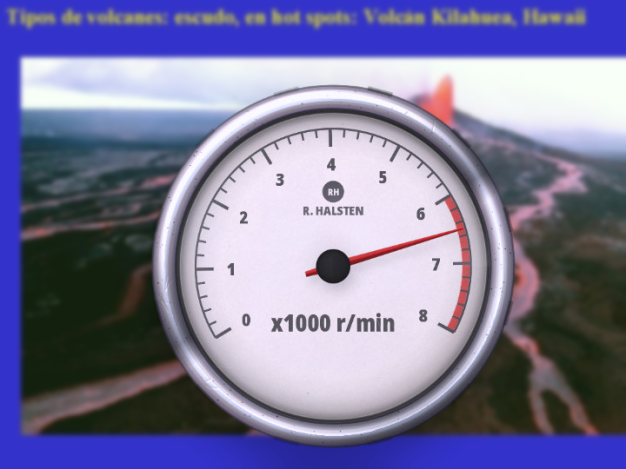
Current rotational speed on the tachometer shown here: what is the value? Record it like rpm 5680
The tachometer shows rpm 6500
